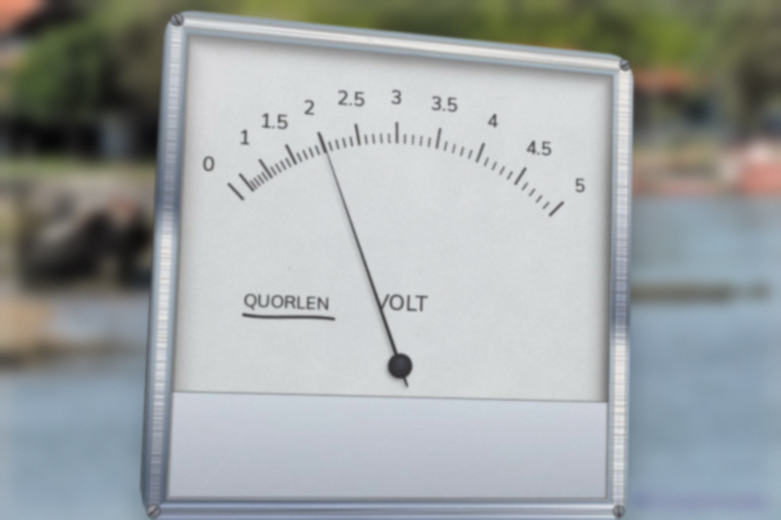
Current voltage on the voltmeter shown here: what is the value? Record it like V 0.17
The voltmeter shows V 2
